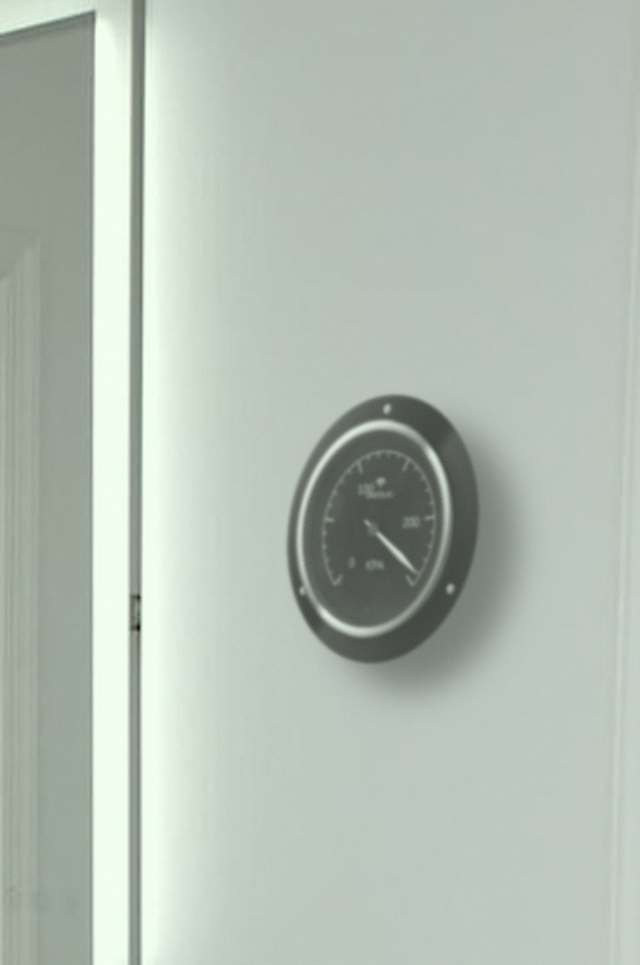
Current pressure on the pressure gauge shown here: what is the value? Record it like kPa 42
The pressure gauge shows kPa 240
